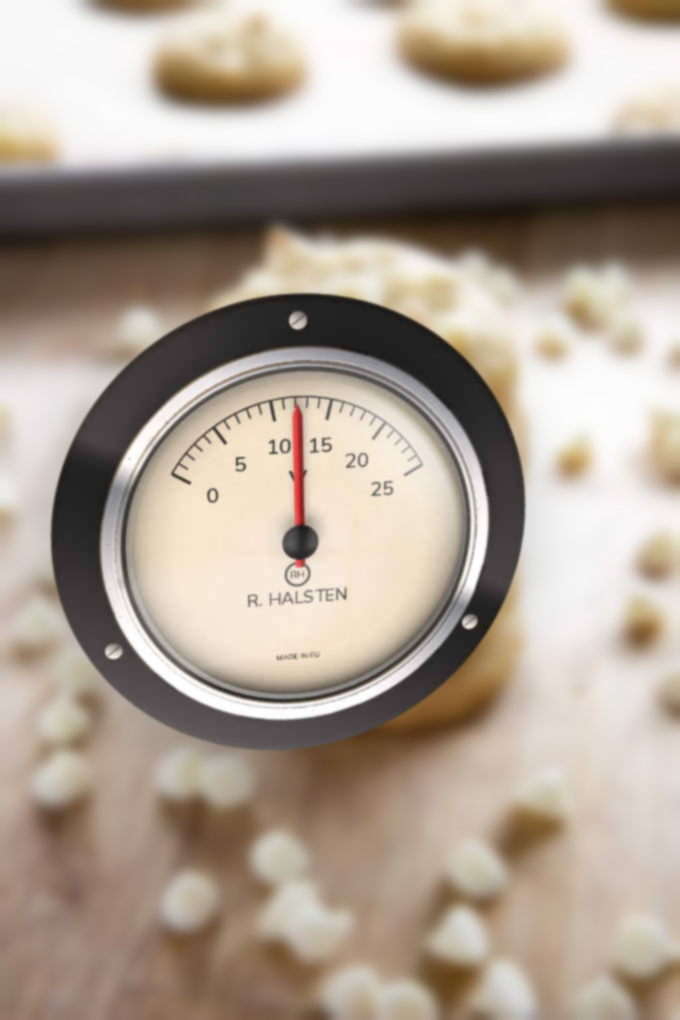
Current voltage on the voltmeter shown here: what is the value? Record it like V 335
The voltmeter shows V 12
